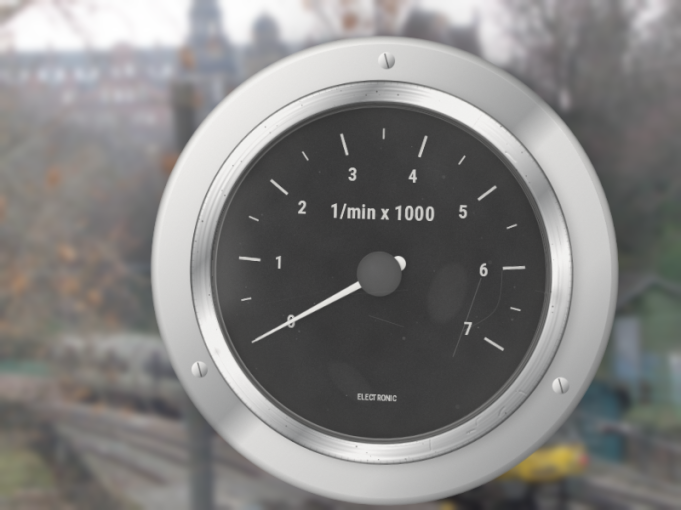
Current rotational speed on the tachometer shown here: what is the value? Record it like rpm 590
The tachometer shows rpm 0
